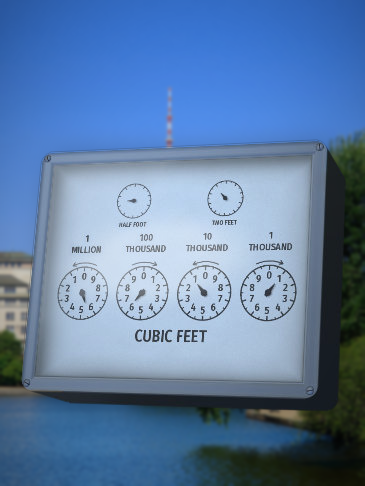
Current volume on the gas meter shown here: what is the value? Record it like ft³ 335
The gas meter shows ft³ 561100
